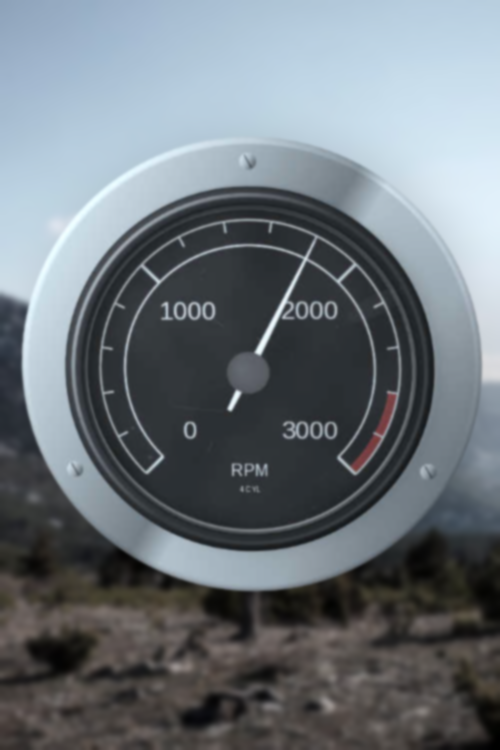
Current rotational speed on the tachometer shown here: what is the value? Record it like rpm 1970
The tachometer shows rpm 1800
